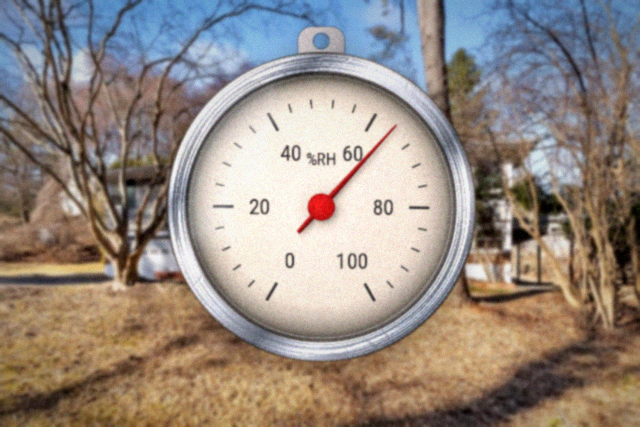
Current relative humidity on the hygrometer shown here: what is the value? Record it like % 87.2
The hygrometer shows % 64
